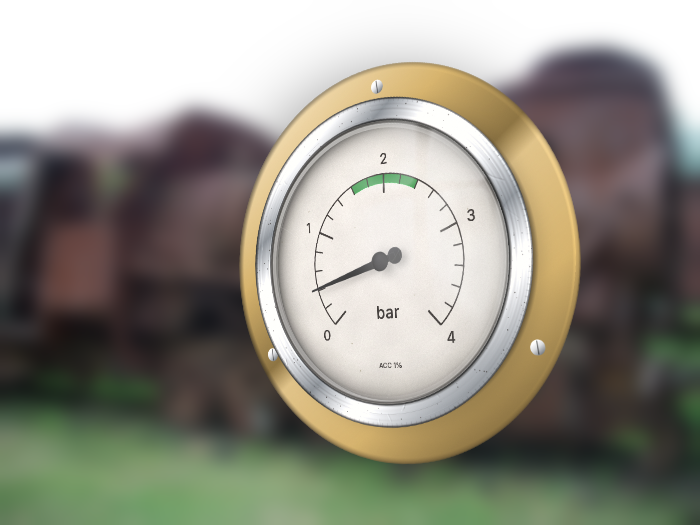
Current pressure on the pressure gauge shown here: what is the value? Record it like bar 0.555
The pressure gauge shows bar 0.4
